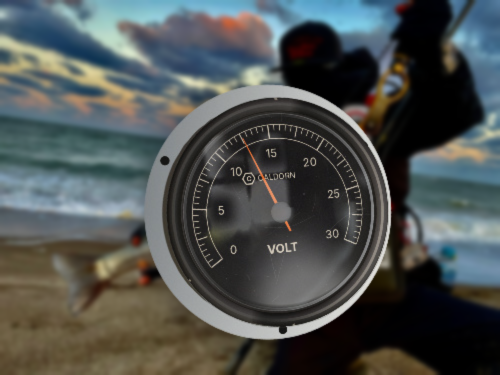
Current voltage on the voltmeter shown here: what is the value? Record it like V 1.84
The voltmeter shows V 12.5
